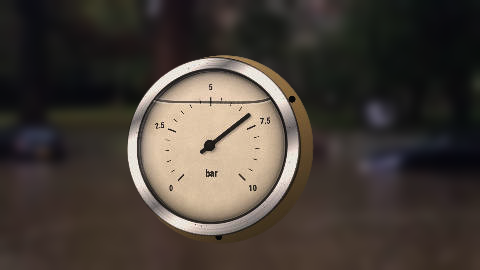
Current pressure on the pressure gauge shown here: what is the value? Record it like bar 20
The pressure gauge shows bar 7
